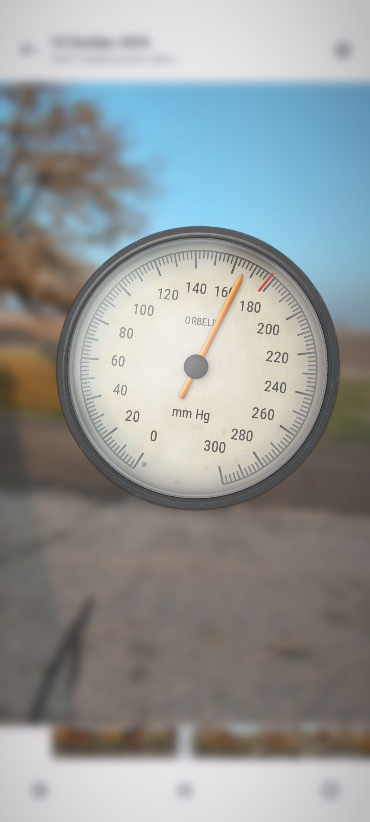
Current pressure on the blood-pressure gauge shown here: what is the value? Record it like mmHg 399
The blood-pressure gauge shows mmHg 166
